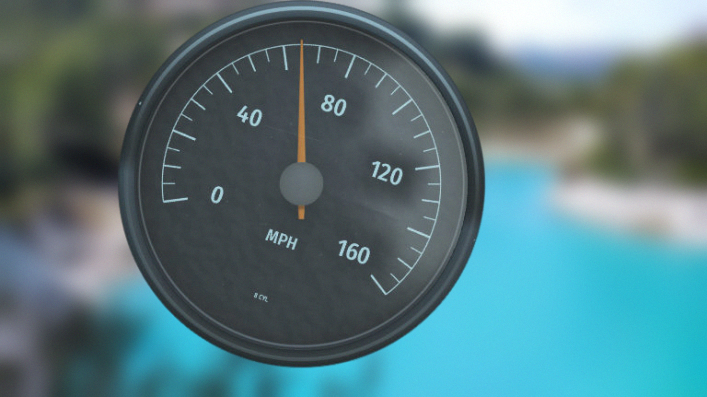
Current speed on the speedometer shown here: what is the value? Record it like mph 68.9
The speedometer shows mph 65
